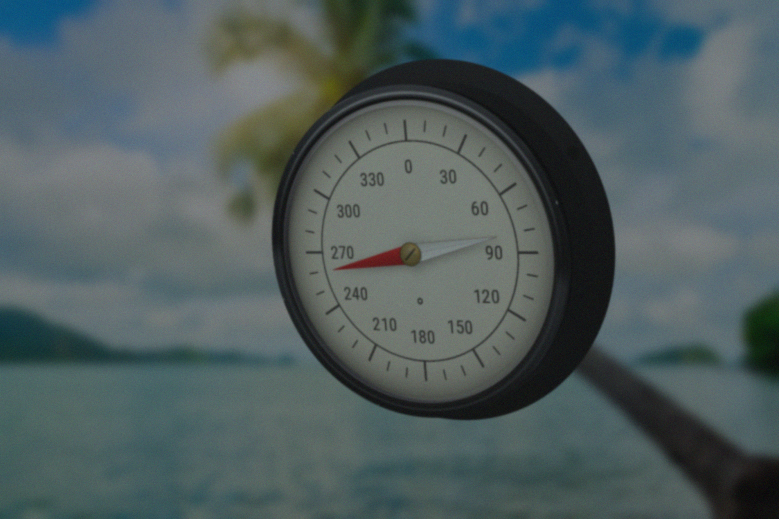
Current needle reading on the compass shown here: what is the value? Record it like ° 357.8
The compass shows ° 260
